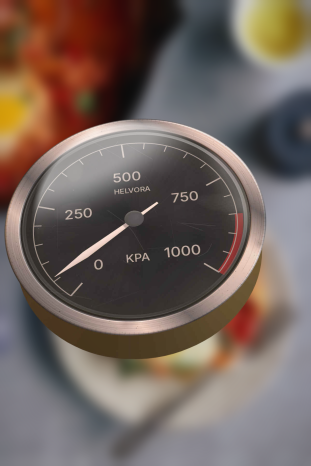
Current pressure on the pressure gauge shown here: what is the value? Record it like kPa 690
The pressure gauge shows kPa 50
